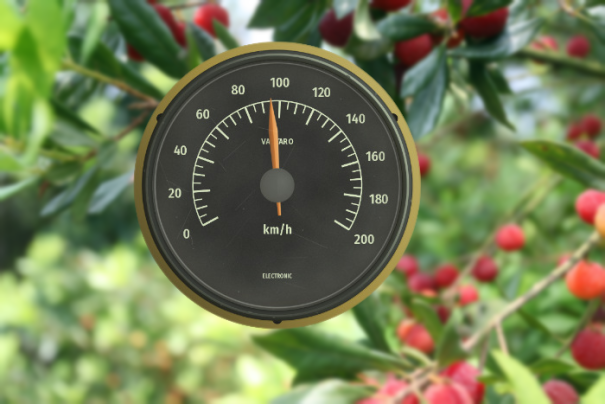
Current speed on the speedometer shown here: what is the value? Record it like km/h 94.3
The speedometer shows km/h 95
